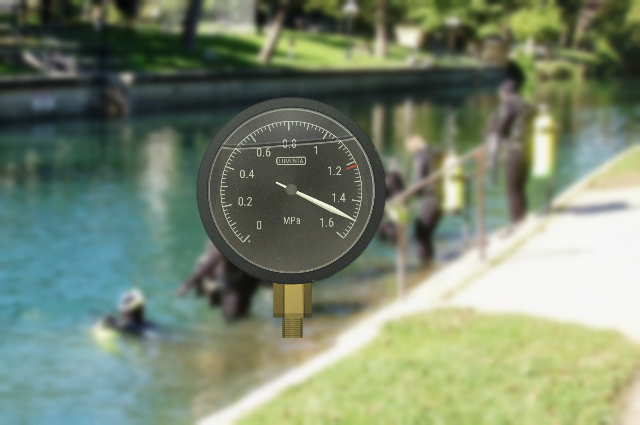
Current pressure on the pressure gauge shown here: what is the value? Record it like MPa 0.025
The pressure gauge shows MPa 1.5
